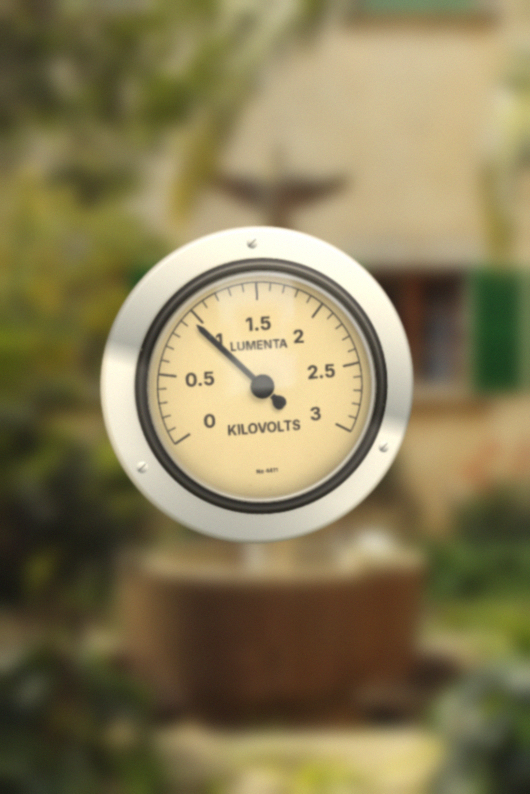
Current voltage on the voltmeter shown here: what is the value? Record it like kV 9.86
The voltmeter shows kV 0.95
